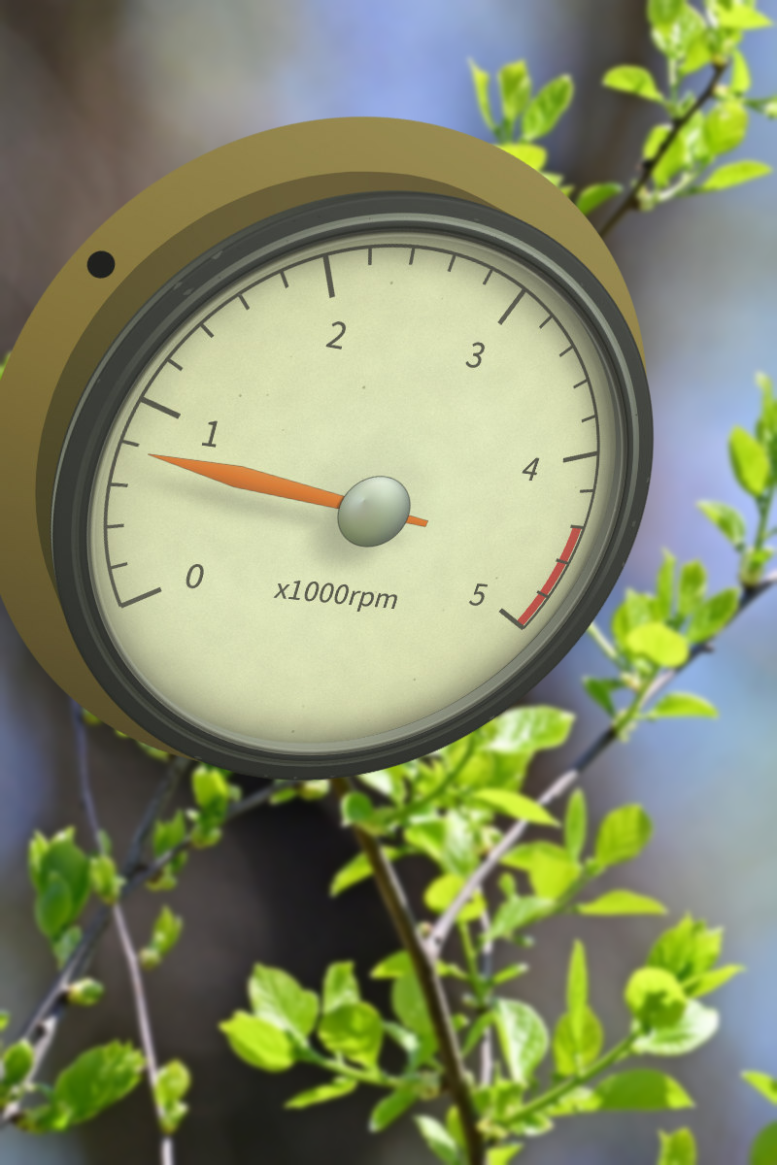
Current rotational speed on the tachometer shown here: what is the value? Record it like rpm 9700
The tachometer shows rpm 800
